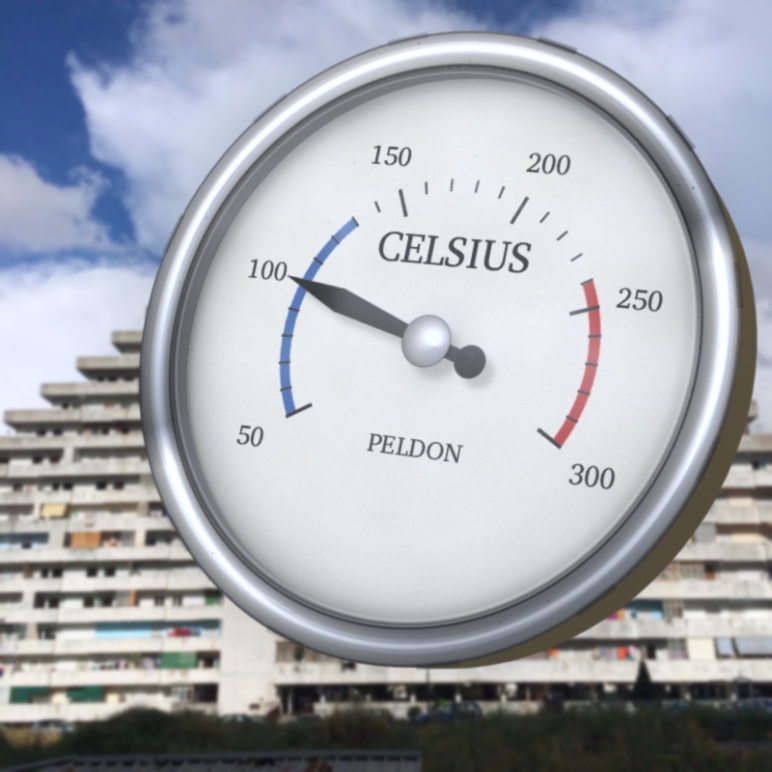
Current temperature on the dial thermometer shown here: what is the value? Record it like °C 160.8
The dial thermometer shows °C 100
